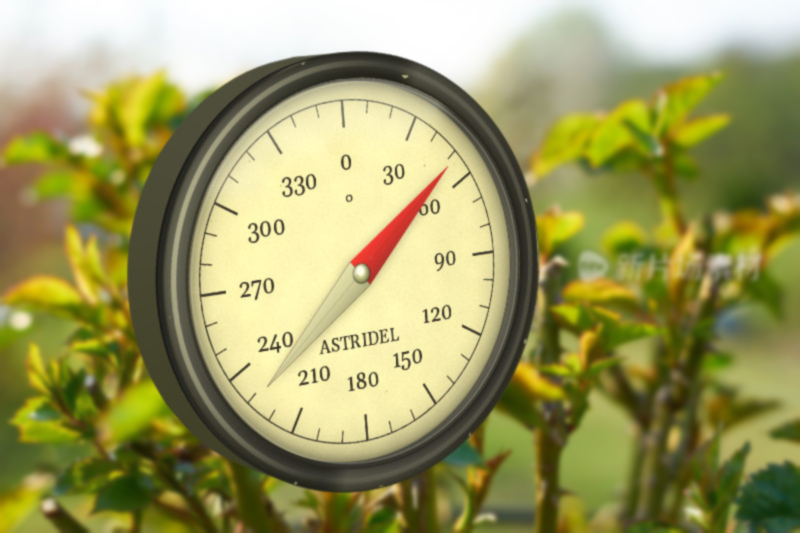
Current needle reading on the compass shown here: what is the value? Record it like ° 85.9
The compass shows ° 50
